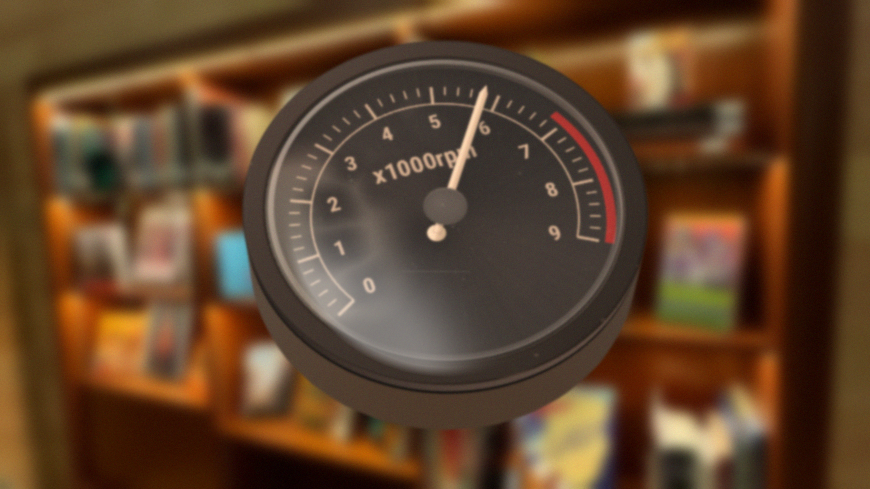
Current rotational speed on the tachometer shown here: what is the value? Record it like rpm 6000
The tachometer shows rpm 5800
